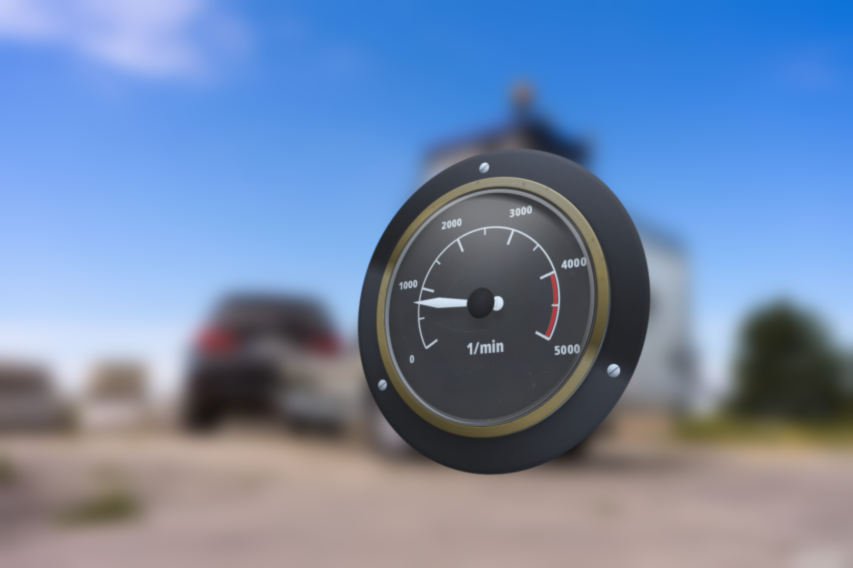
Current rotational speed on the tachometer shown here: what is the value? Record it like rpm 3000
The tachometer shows rpm 750
